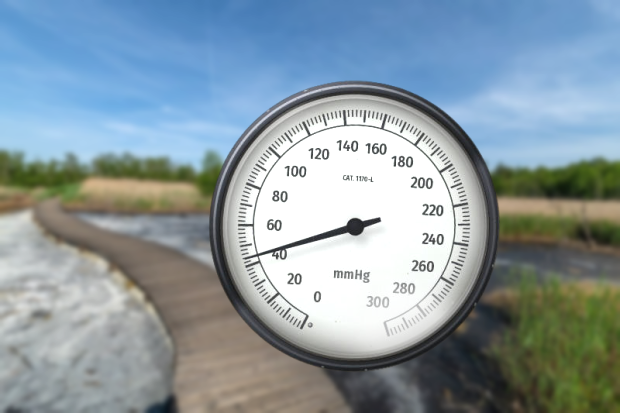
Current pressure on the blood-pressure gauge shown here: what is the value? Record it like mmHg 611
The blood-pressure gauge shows mmHg 44
